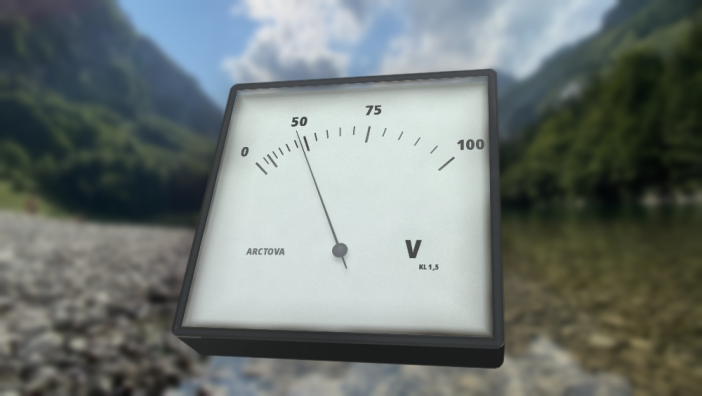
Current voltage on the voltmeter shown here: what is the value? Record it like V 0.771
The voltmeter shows V 47.5
